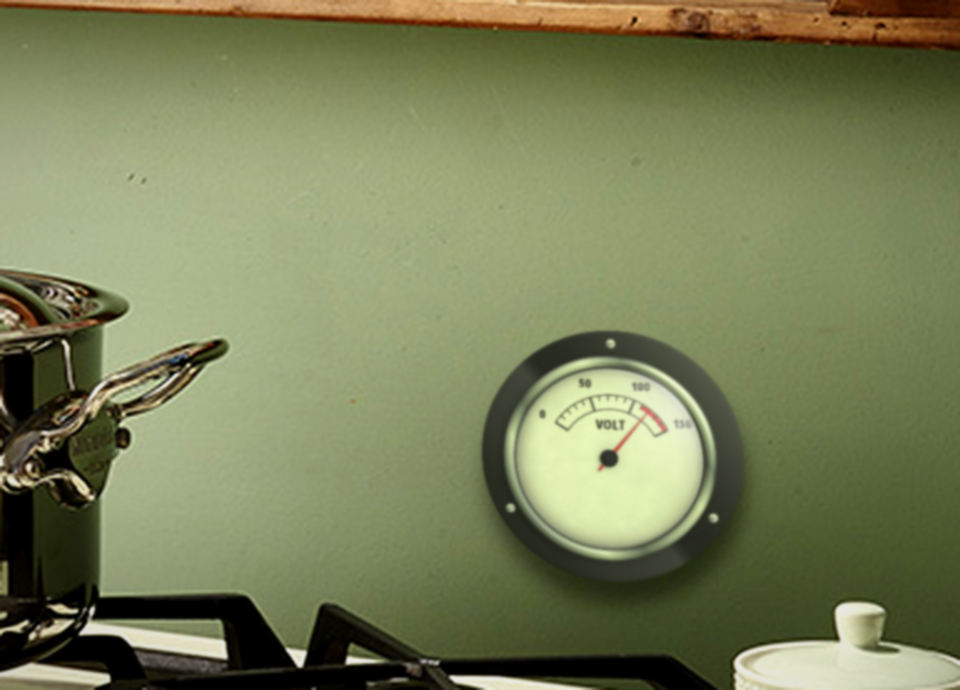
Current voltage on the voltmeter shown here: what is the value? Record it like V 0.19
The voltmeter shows V 120
